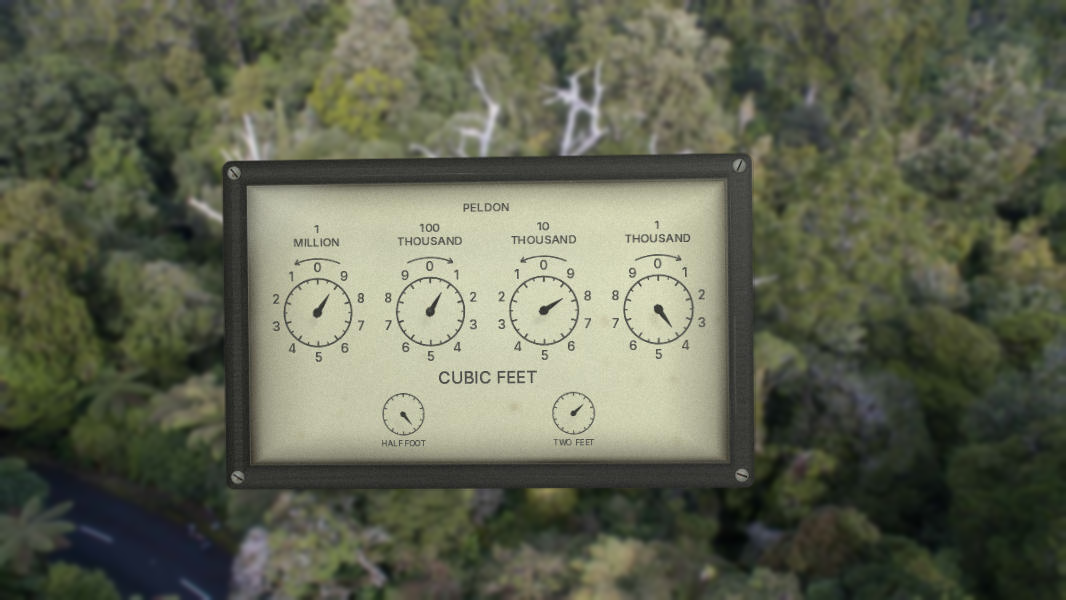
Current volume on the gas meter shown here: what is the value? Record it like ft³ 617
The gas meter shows ft³ 908400
